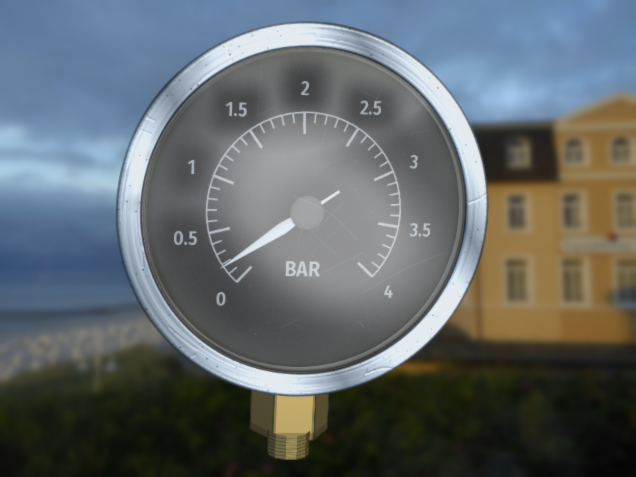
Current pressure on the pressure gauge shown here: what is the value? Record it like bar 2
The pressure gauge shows bar 0.2
